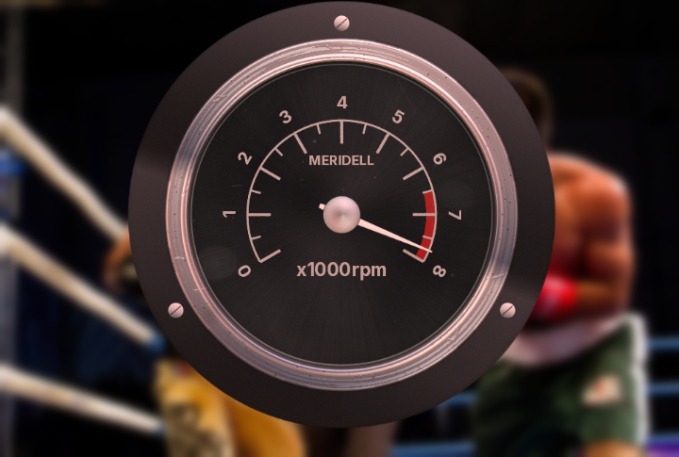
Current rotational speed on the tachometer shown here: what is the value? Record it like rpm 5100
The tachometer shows rpm 7750
